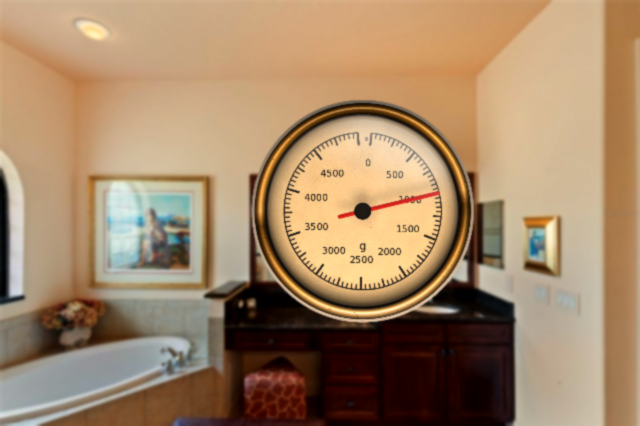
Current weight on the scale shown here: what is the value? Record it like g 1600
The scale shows g 1000
